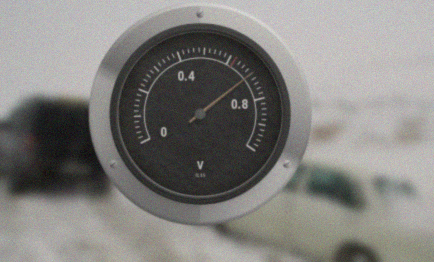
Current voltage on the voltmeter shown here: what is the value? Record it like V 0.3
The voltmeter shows V 0.7
